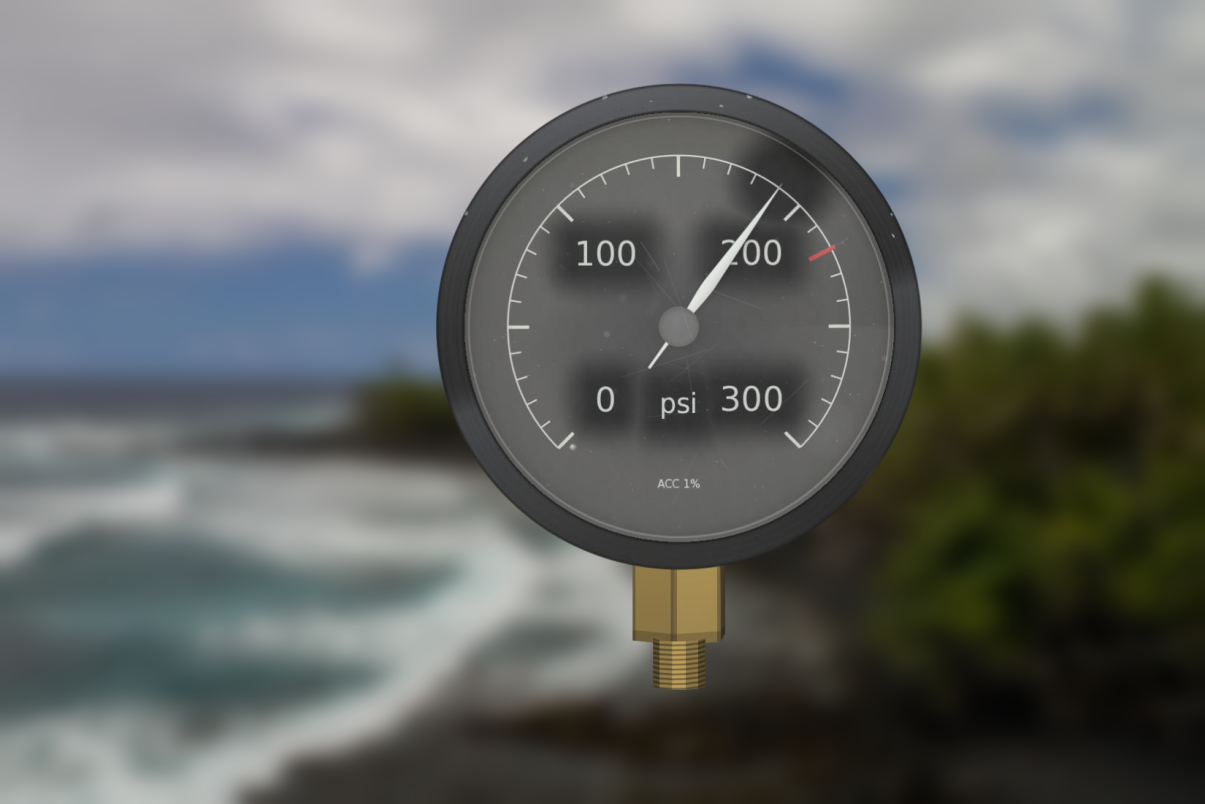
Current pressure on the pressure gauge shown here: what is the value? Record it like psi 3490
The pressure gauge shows psi 190
